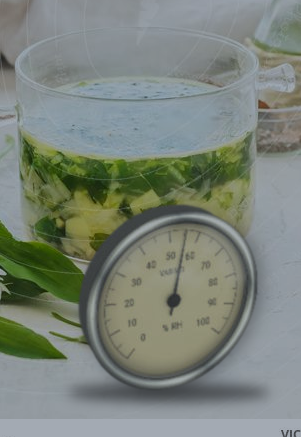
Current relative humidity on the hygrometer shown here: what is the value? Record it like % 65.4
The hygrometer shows % 55
